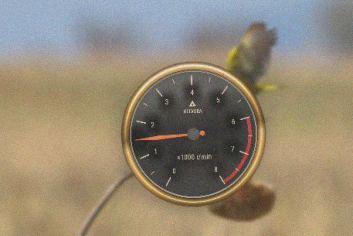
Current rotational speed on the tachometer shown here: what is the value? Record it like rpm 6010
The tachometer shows rpm 1500
